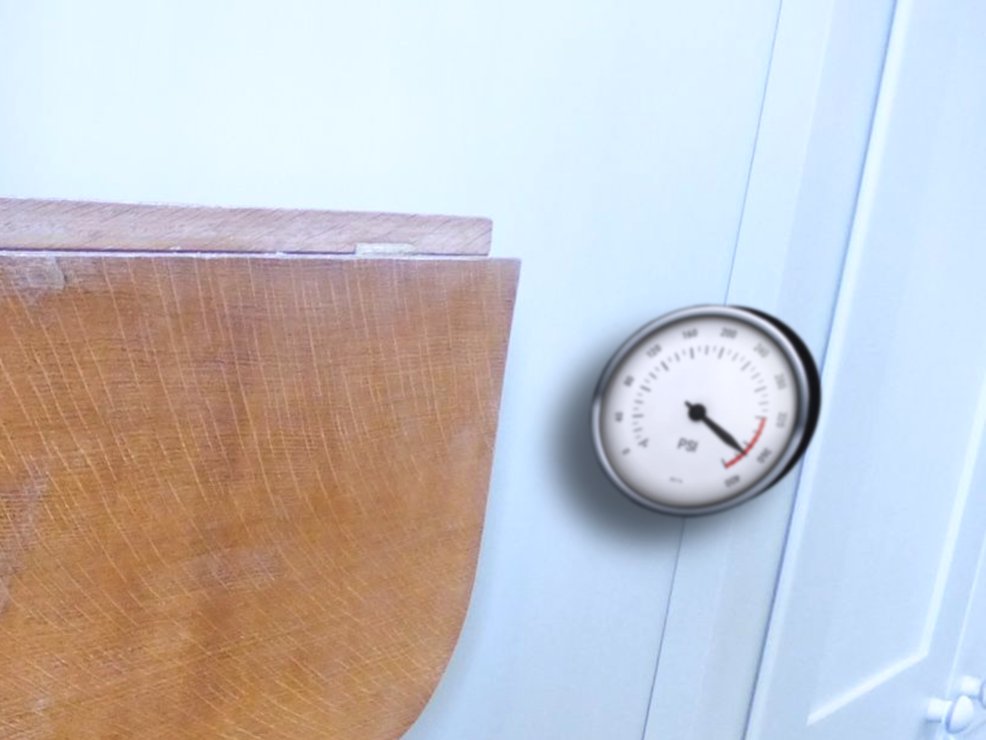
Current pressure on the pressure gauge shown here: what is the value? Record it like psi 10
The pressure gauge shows psi 370
